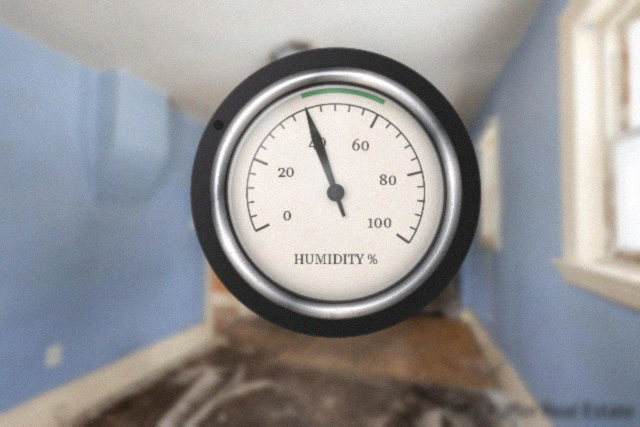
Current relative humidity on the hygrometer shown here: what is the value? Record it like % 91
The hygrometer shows % 40
